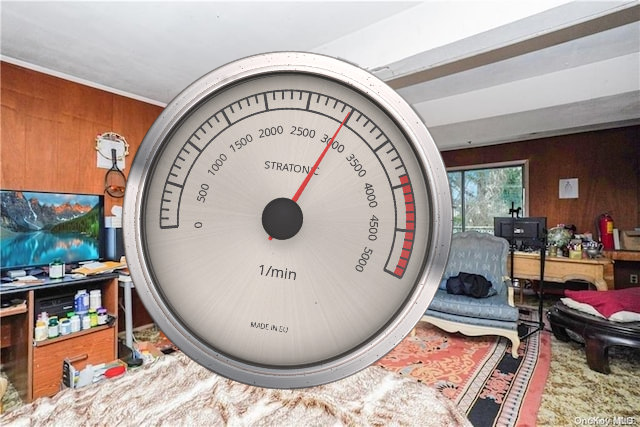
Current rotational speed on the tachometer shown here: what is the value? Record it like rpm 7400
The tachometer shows rpm 3000
